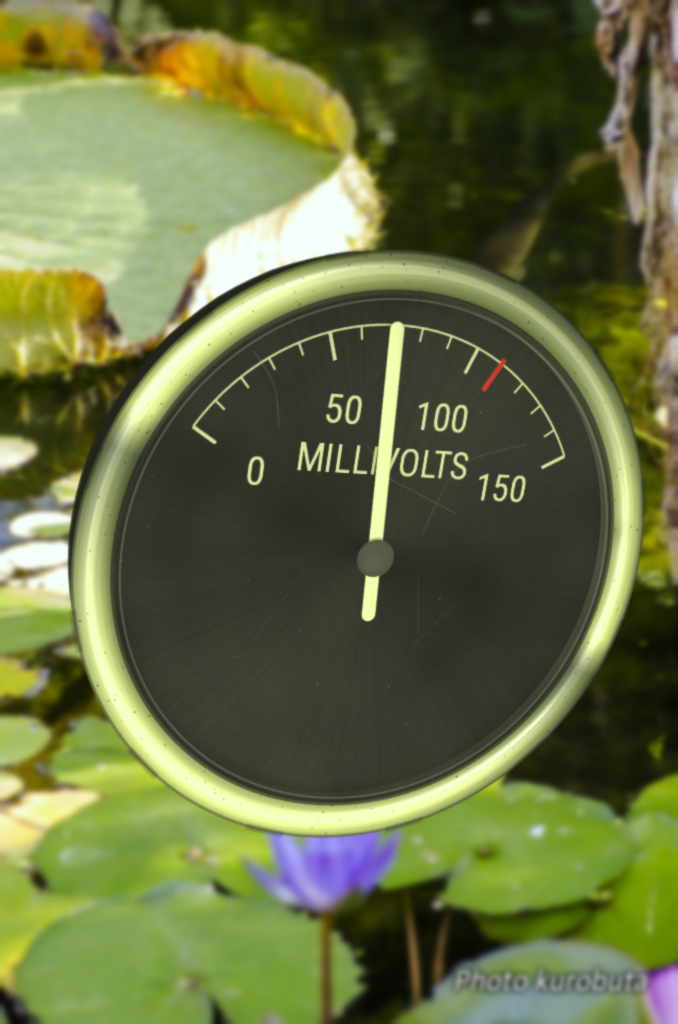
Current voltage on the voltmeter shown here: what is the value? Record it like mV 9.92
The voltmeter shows mV 70
